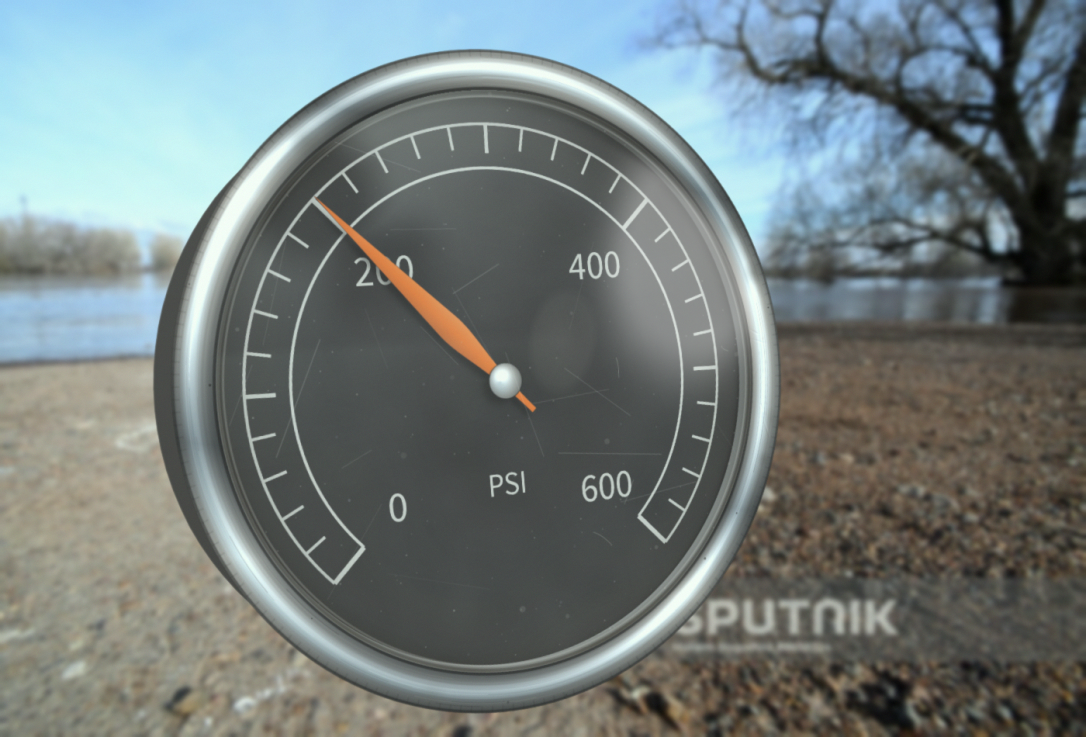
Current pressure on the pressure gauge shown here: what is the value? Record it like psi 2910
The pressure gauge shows psi 200
